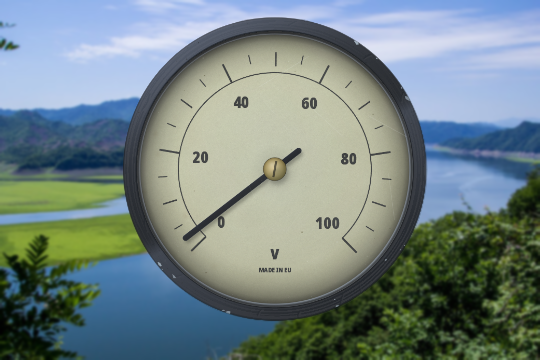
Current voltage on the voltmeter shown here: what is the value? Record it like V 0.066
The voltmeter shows V 2.5
